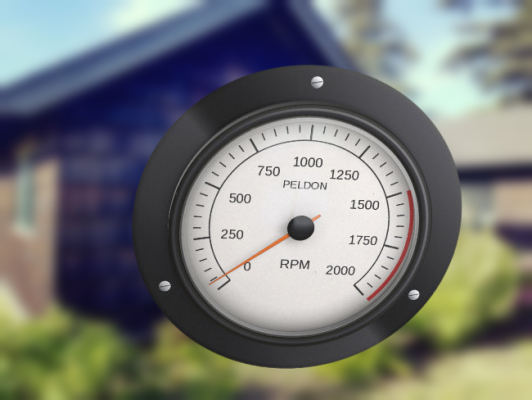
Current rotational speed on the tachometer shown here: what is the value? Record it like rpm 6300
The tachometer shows rpm 50
